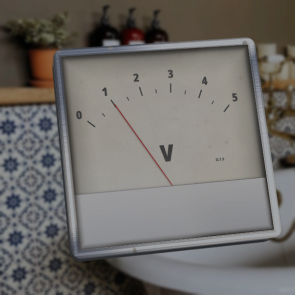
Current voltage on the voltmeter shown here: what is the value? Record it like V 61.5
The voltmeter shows V 1
